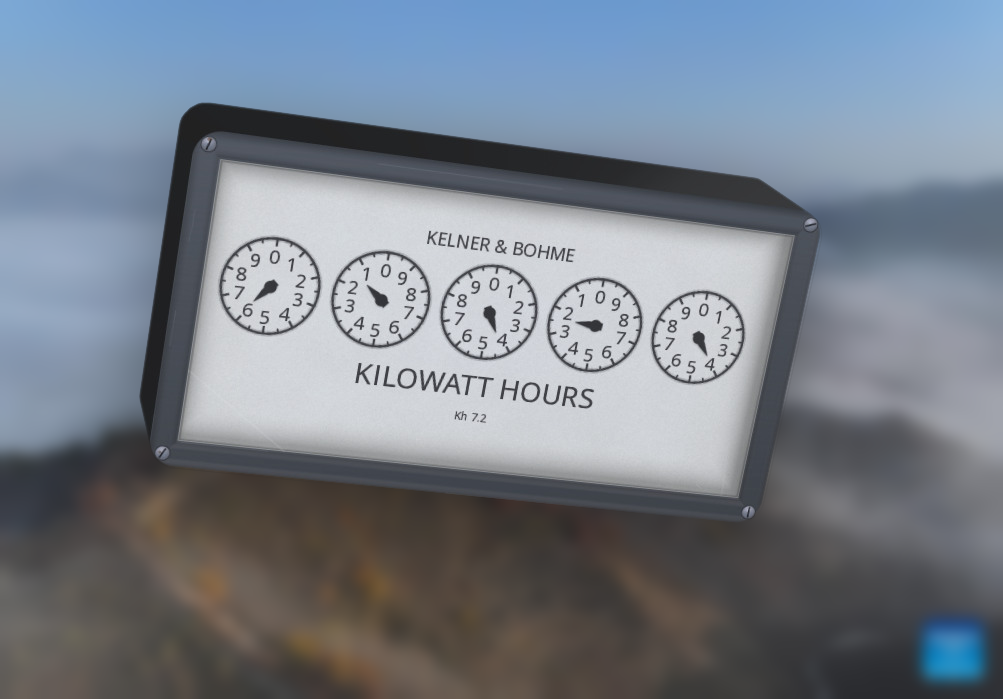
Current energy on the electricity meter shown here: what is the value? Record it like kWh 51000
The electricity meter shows kWh 61424
